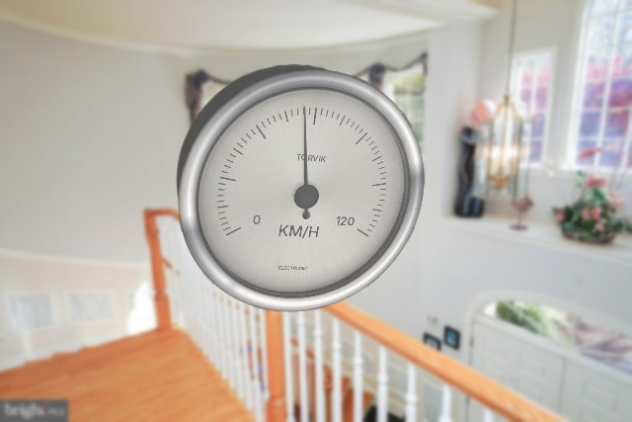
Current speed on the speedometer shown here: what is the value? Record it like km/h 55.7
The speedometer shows km/h 56
